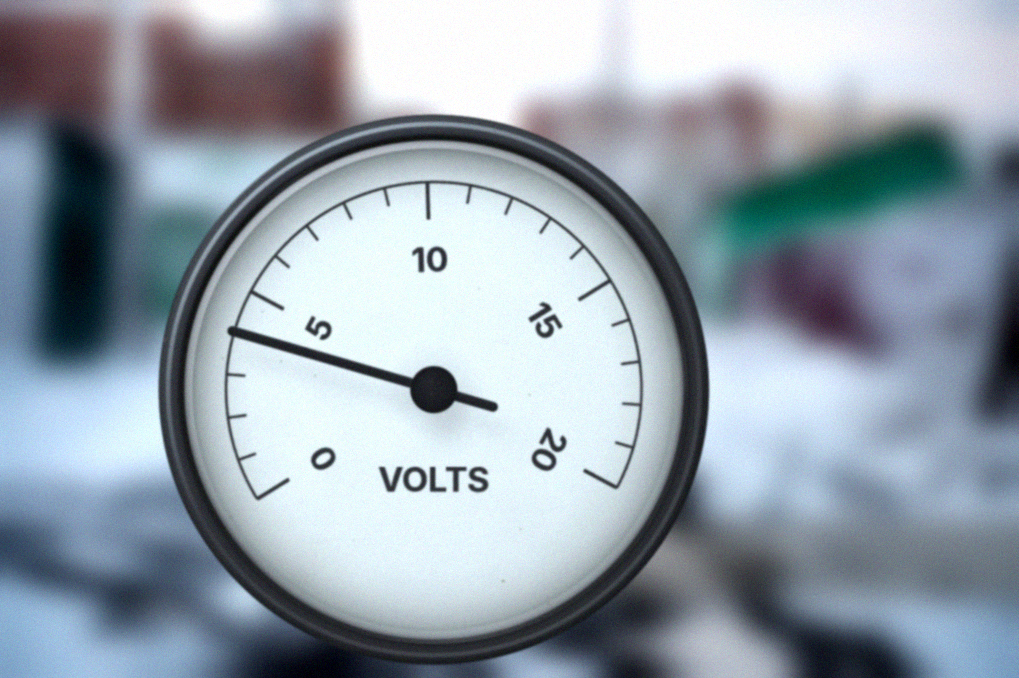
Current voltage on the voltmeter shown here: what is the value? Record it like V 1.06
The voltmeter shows V 4
